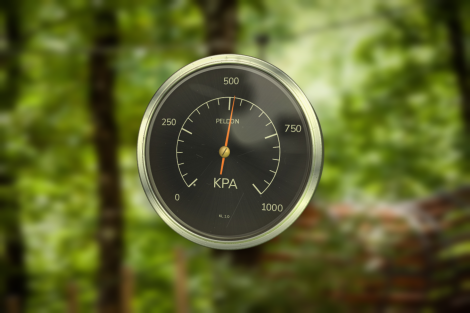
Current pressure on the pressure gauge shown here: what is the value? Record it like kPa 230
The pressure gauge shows kPa 525
